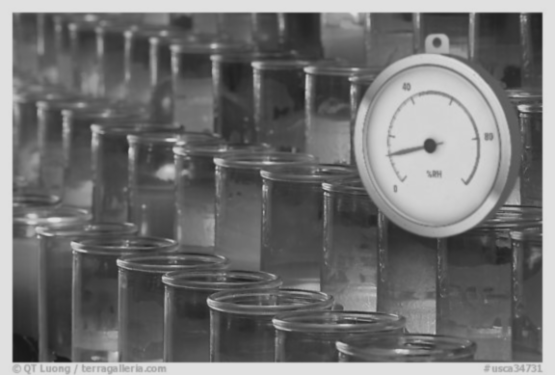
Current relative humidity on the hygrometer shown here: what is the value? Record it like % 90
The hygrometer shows % 12
